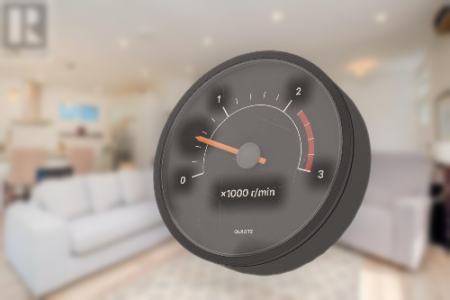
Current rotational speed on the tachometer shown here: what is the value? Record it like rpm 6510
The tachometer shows rpm 500
